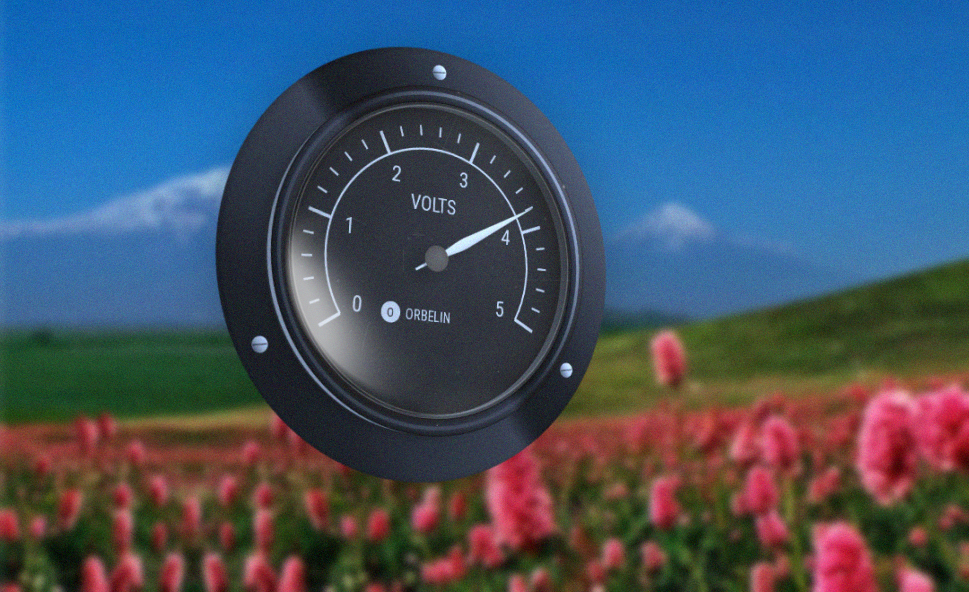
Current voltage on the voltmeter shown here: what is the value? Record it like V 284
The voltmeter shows V 3.8
